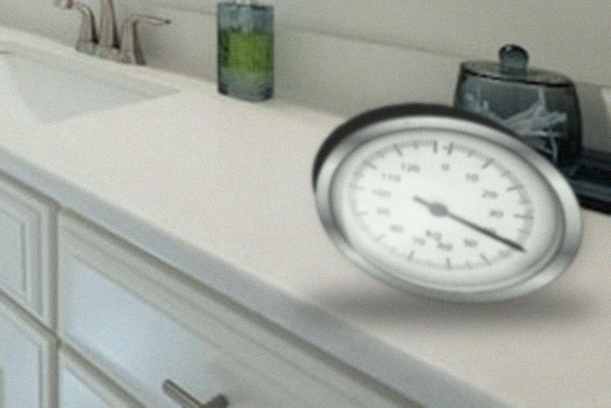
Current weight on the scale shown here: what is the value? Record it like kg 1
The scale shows kg 40
